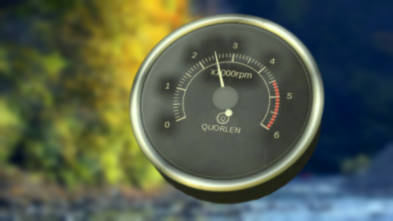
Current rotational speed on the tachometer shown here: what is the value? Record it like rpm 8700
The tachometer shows rpm 2500
